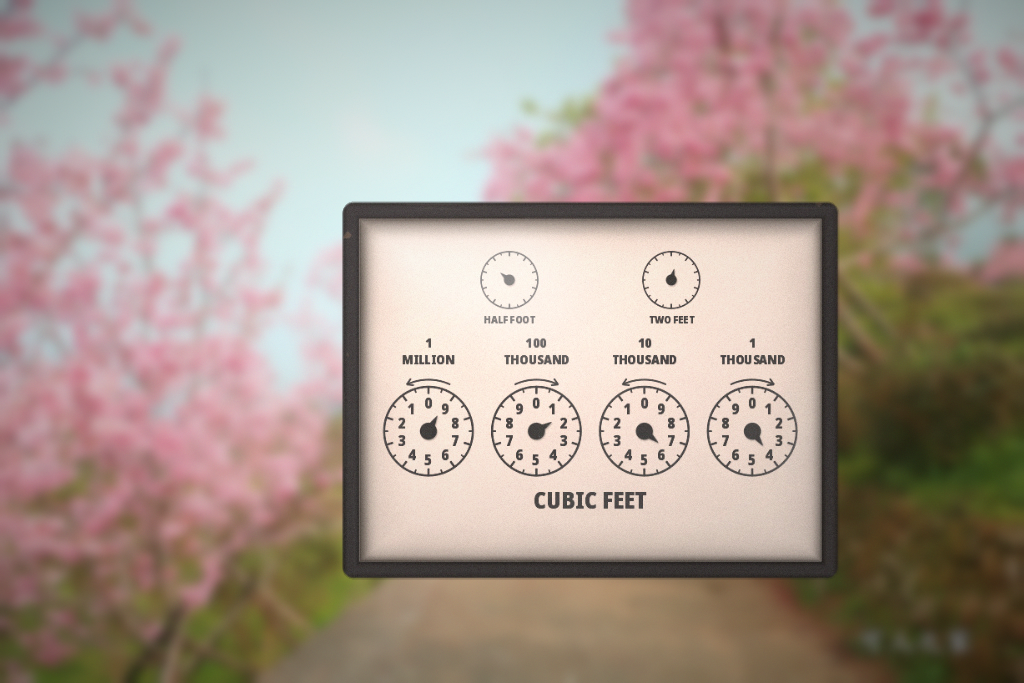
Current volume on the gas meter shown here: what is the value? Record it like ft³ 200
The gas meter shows ft³ 916400
